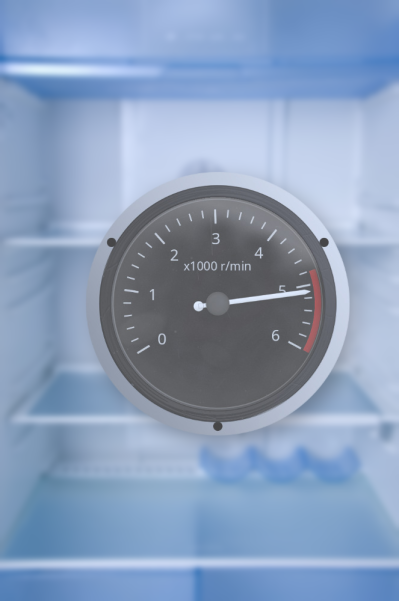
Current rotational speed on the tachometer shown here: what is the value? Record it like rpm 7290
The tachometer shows rpm 5100
